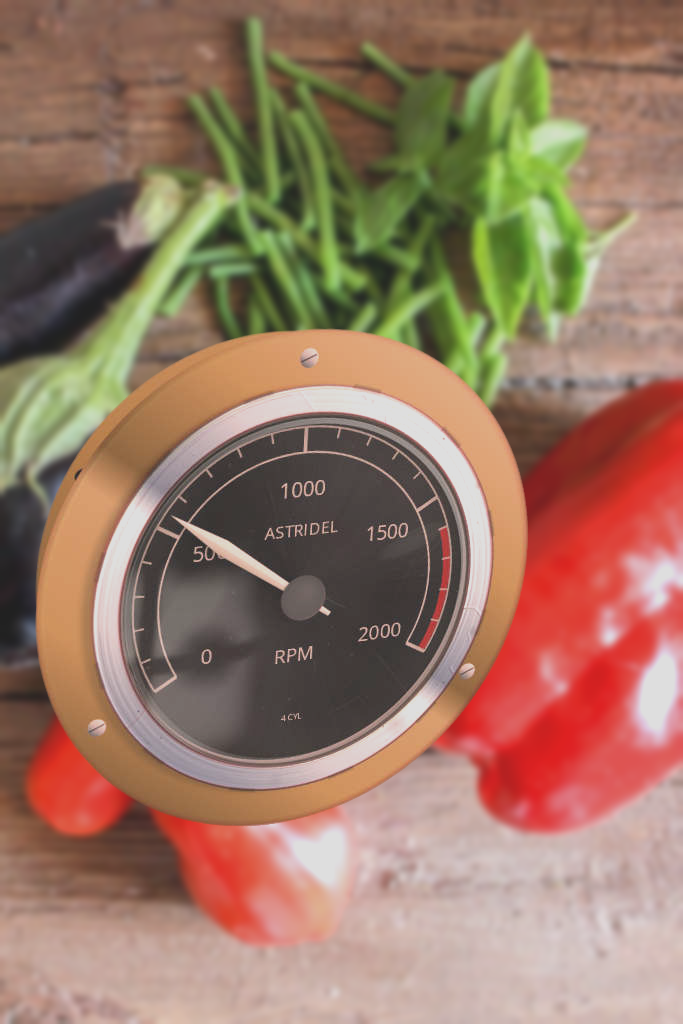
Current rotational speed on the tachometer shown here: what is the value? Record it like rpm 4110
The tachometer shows rpm 550
